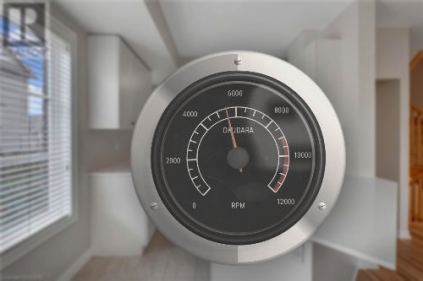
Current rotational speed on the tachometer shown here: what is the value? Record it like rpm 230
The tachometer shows rpm 5500
